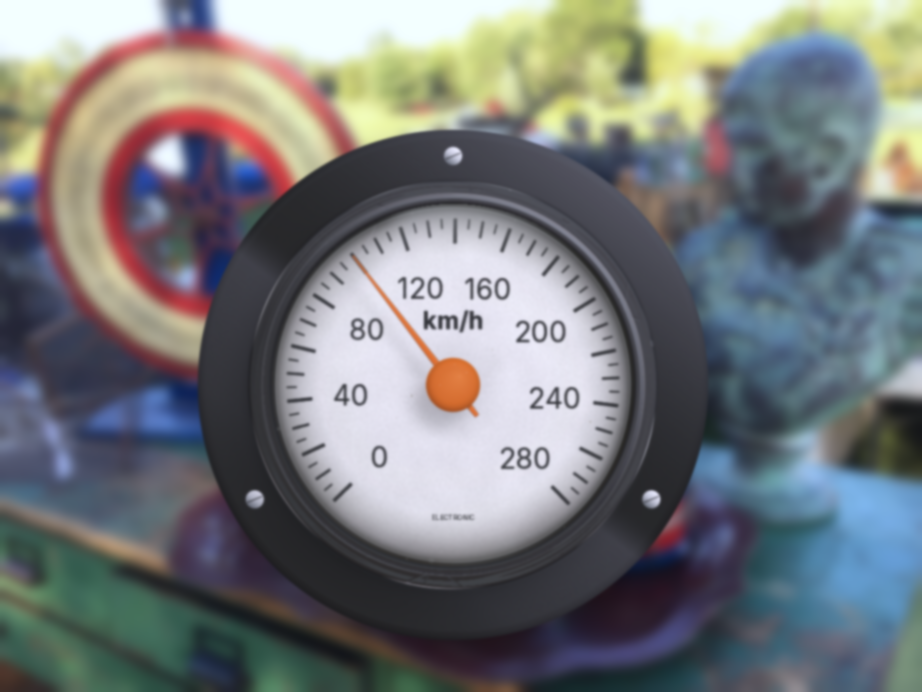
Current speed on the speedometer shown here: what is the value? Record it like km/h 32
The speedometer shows km/h 100
